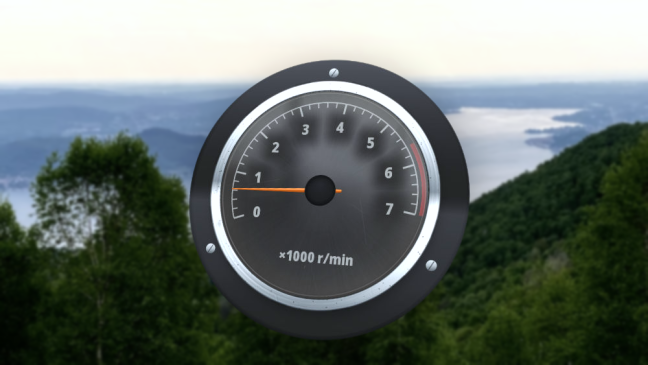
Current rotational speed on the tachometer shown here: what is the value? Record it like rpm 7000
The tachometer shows rpm 600
